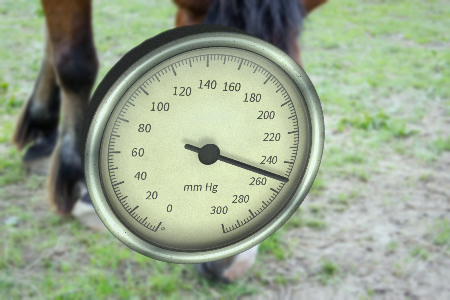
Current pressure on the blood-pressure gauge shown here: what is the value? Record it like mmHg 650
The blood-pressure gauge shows mmHg 250
